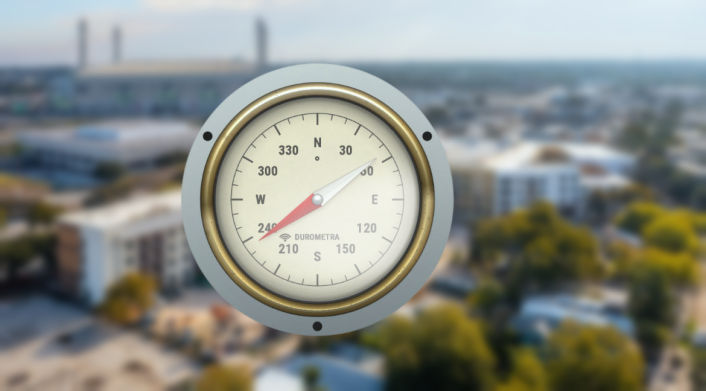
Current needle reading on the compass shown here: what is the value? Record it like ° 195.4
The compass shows ° 235
